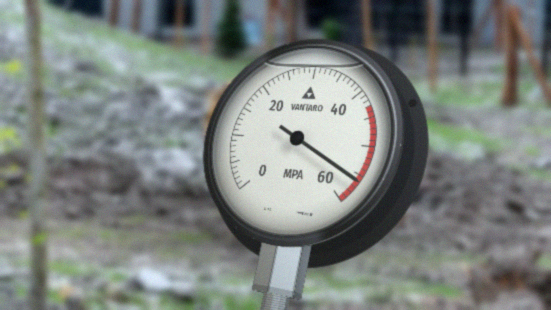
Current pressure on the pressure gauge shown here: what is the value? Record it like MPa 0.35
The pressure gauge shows MPa 56
